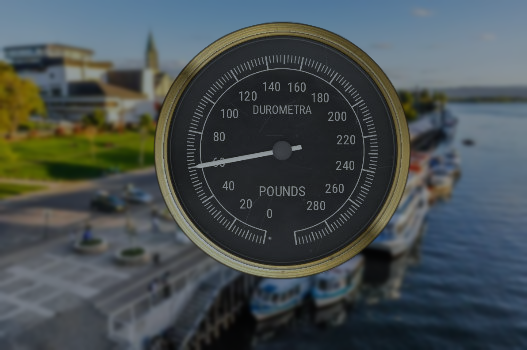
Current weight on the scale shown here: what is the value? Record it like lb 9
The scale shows lb 60
